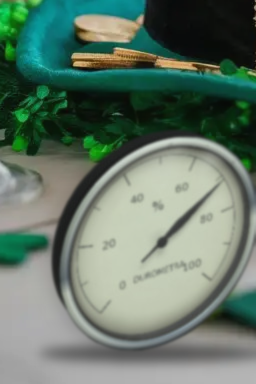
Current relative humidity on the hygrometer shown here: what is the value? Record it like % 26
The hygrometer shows % 70
